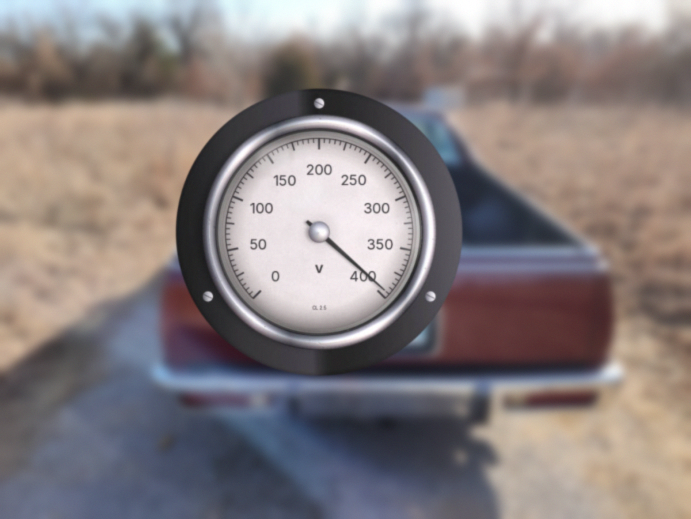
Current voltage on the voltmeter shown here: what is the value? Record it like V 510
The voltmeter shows V 395
